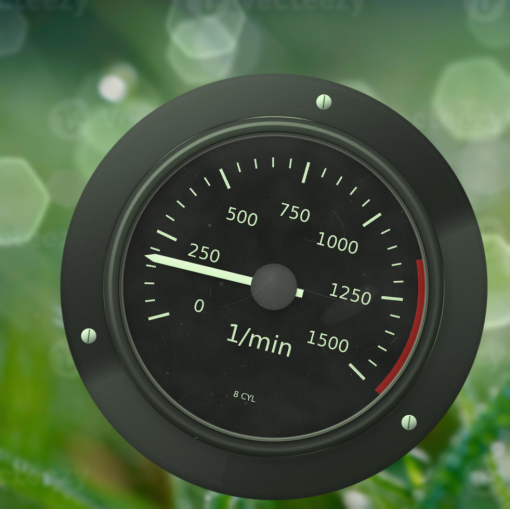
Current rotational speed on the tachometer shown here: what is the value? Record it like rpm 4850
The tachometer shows rpm 175
